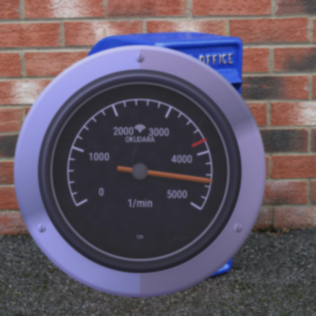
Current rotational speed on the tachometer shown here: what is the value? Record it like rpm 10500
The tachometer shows rpm 4500
